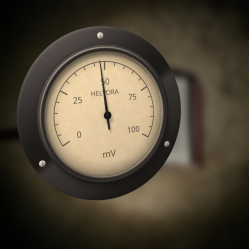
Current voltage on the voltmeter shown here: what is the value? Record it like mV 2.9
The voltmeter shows mV 47.5
